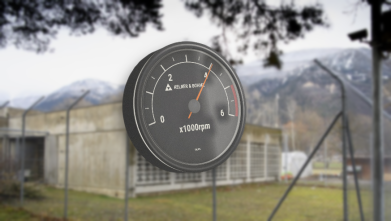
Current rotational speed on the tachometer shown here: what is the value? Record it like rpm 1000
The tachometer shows rpm 4000
